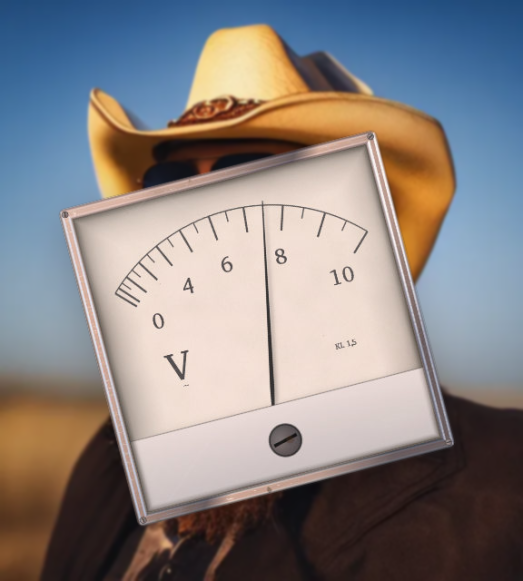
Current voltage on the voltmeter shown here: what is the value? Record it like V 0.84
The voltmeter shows V 7.5
